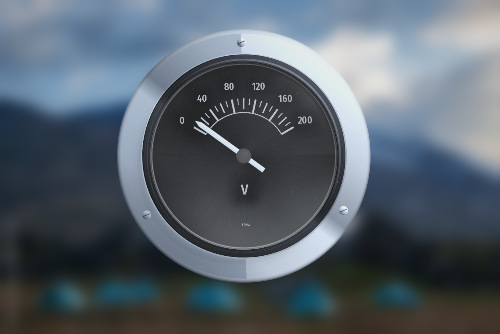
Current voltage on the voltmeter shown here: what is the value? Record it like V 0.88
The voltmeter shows V 10
